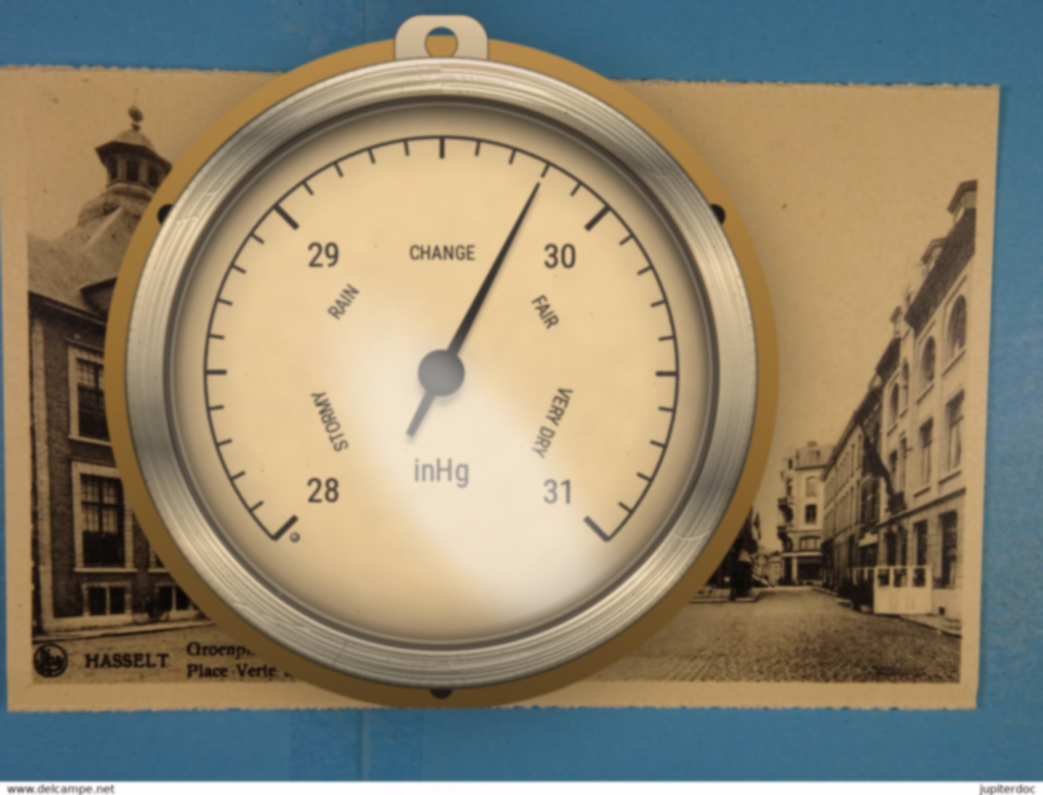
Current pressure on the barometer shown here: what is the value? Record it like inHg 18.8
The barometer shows inHg 29.8
